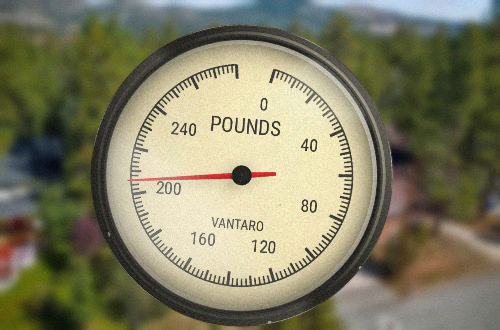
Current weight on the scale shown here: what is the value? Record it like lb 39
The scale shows lb 206
